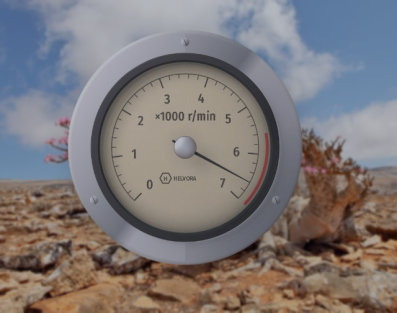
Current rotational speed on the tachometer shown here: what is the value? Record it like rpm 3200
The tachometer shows rpm 6600
